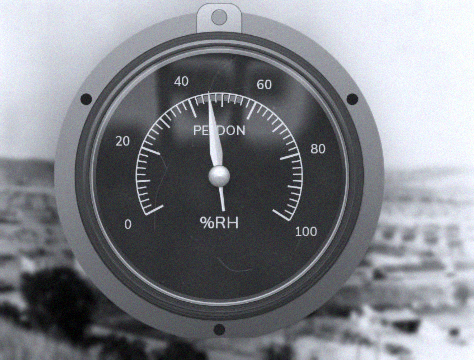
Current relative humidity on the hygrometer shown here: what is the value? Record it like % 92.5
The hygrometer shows % 46
